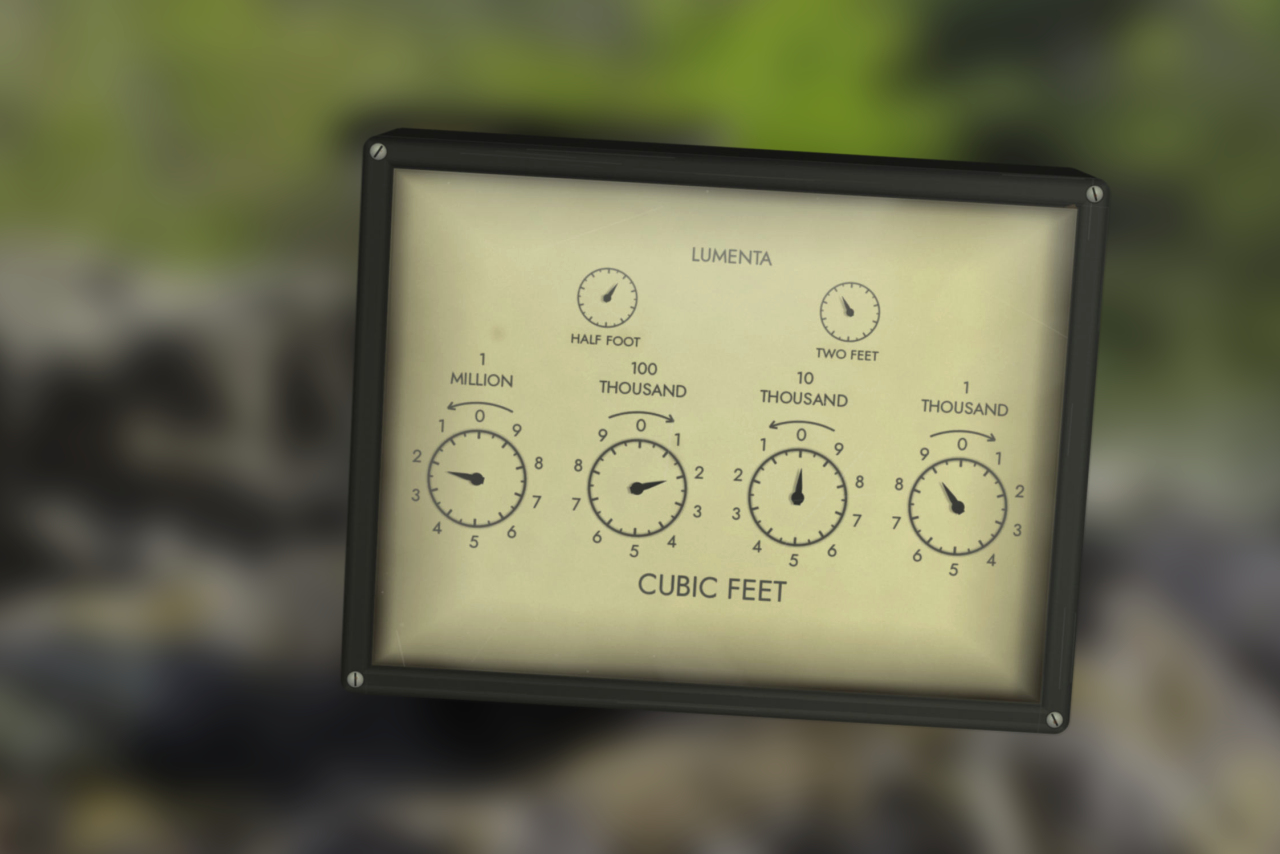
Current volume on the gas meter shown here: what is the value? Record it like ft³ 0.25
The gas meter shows ft³ 219900
